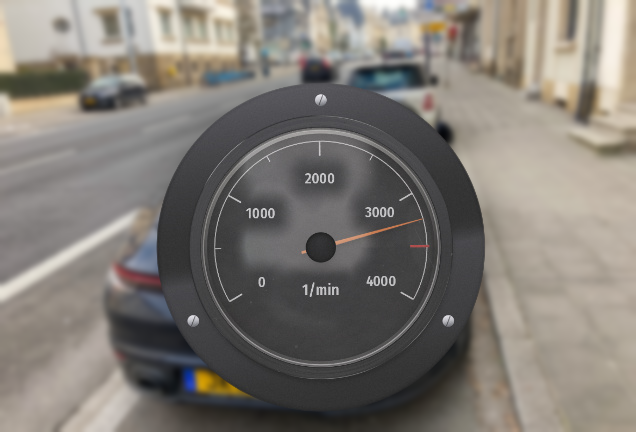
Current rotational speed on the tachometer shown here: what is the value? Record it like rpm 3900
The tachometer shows rpm 3250
